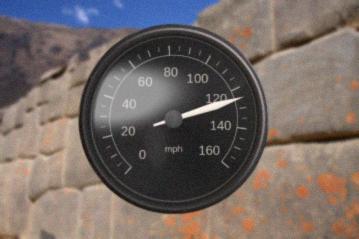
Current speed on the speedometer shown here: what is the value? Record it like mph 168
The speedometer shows mph 125
